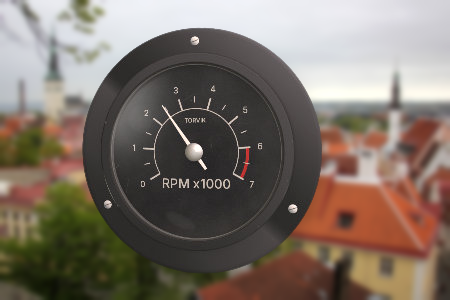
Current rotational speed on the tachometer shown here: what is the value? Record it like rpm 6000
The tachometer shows rpm 2500
